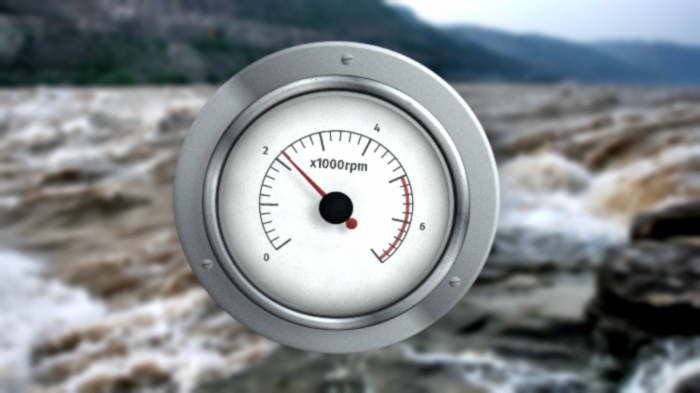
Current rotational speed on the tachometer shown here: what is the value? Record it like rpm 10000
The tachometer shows rpm 2200
